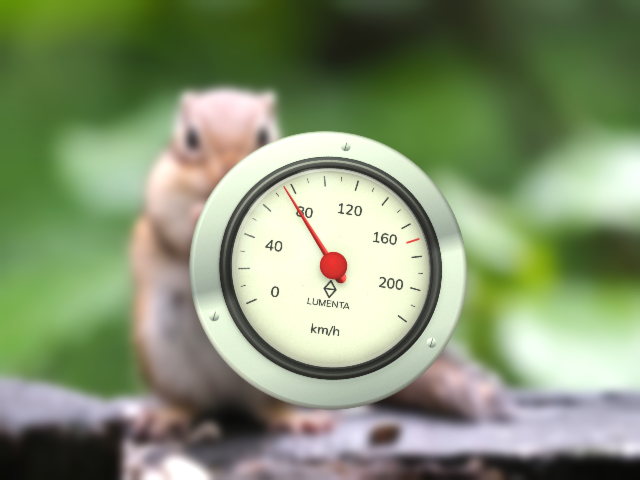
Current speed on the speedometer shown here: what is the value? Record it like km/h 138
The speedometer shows km/h 75
